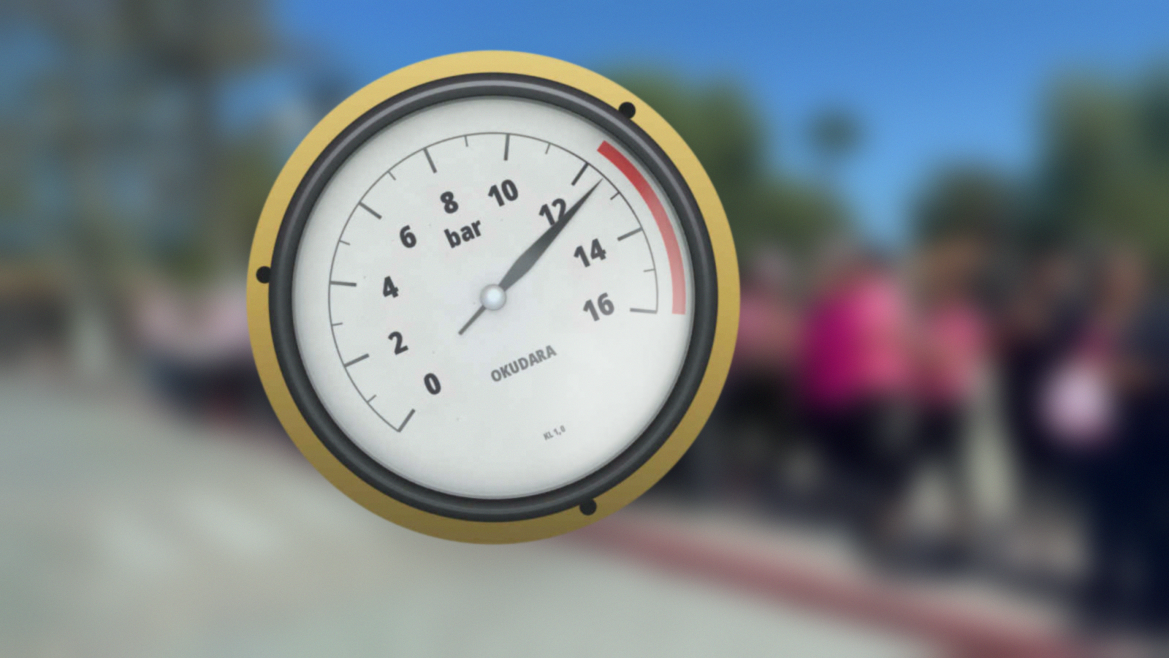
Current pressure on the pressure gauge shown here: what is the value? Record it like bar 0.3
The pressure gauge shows bar 12.5
